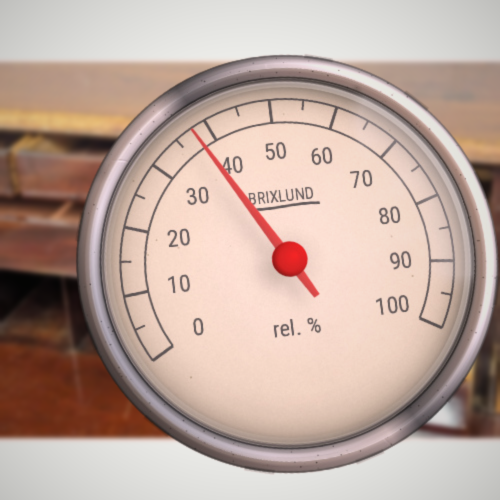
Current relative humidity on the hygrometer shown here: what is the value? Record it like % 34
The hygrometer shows % 37.5
